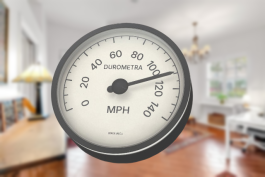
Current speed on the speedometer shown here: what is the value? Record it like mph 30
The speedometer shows mph 110
